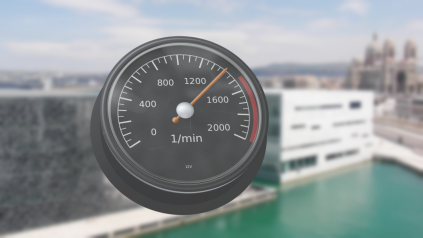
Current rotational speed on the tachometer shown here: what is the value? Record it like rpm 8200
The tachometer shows rpm 1400
